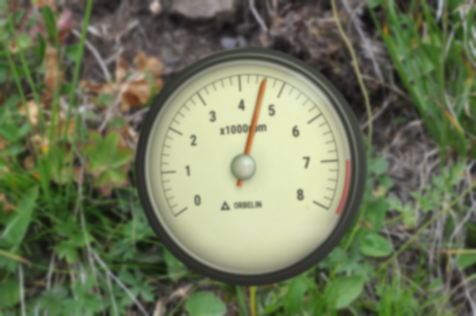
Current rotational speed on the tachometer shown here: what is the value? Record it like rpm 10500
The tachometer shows rpm 4600
